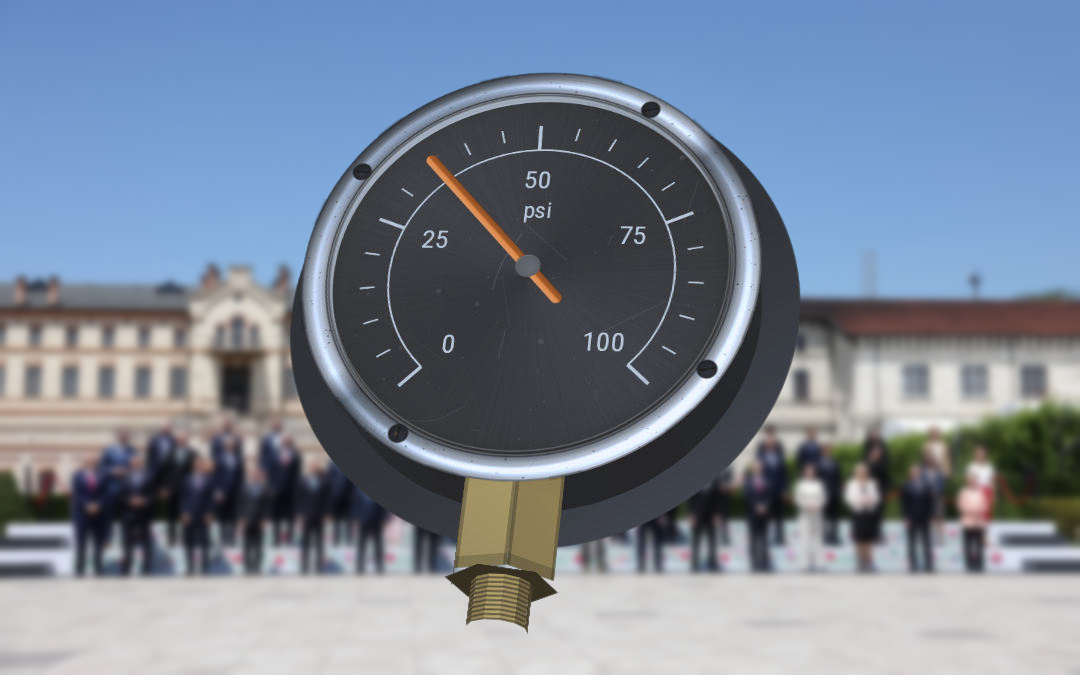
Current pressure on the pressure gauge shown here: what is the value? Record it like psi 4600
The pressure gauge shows psi 35
